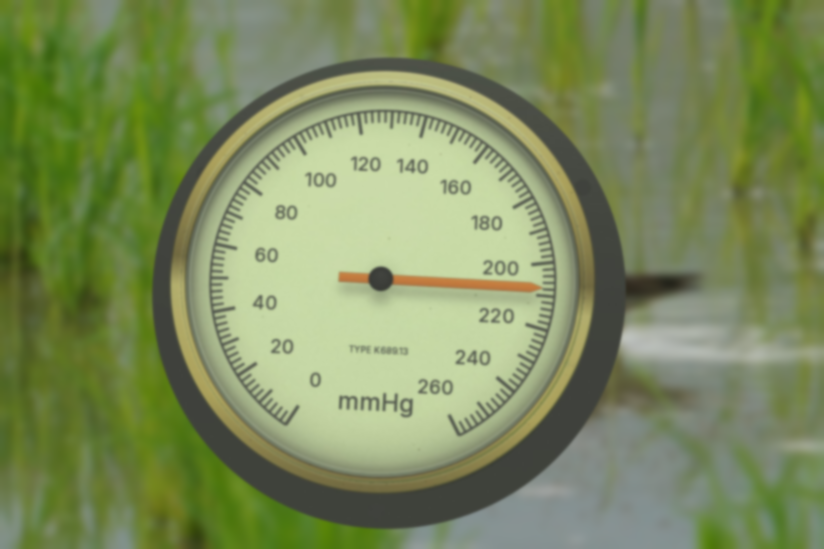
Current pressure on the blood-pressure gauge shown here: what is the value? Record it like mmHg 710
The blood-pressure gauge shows mmHg 208
